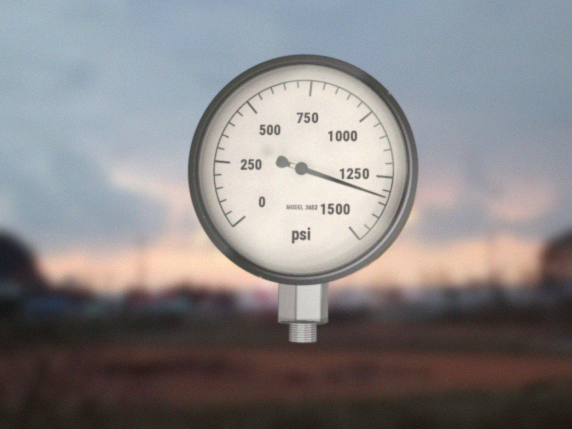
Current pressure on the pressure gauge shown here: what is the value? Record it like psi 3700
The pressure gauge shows psi 1325
